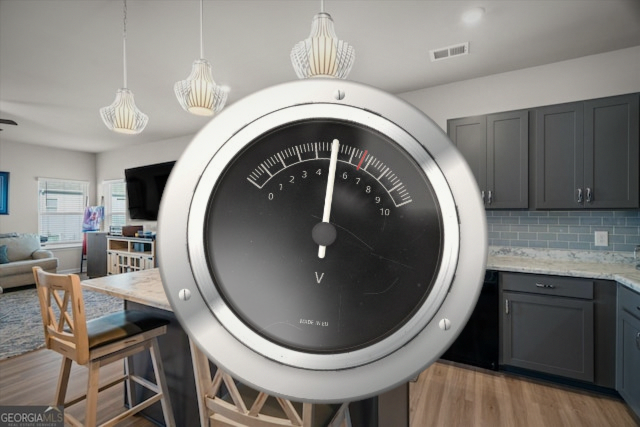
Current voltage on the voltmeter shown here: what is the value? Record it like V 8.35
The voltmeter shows V 5
